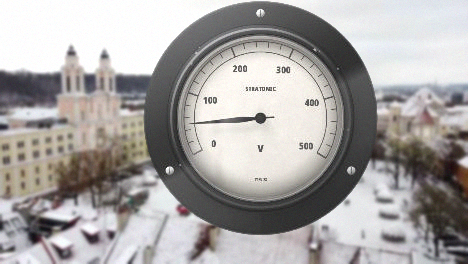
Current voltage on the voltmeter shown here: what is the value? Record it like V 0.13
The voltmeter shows V 50
